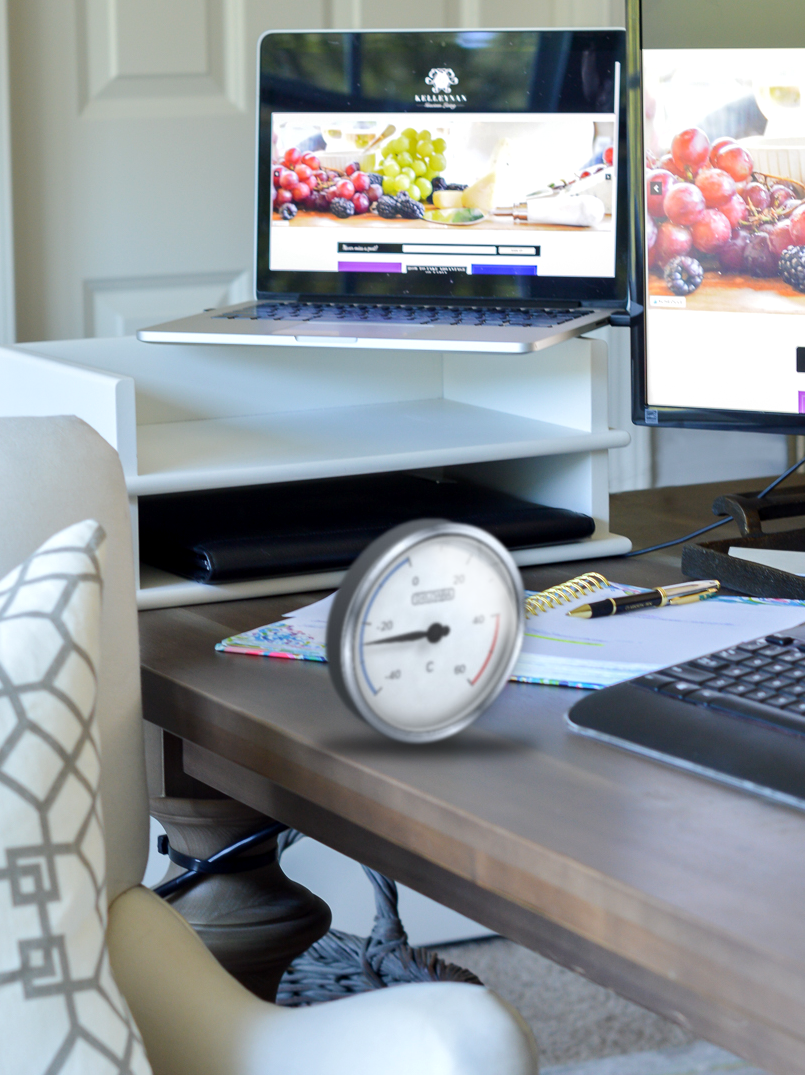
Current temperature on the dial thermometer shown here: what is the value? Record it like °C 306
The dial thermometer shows °C -25
